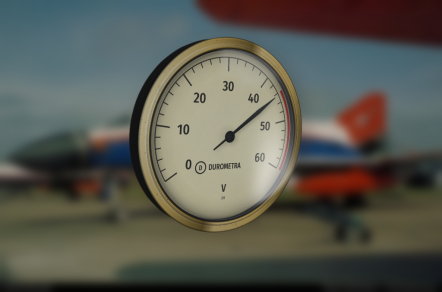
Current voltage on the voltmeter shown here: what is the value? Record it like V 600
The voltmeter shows V 44
